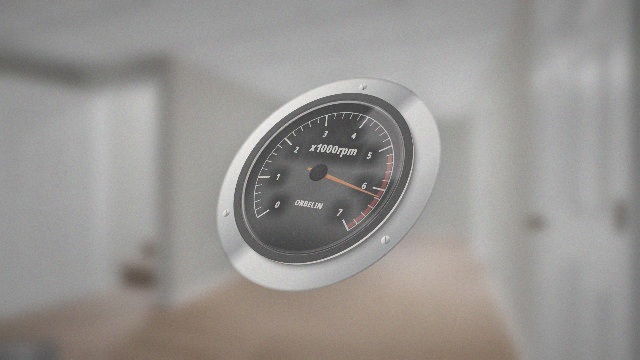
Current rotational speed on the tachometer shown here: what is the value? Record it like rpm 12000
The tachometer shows rpm 6200
